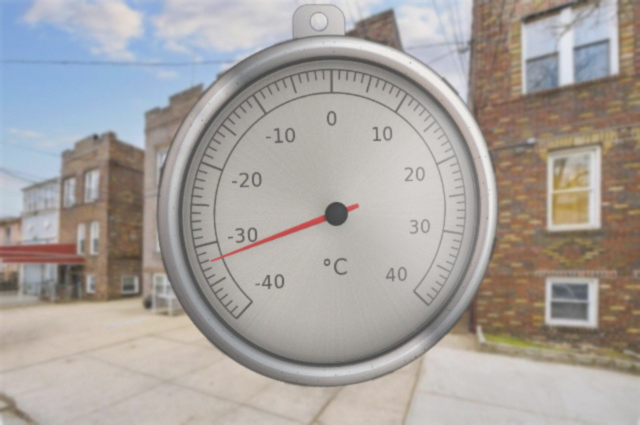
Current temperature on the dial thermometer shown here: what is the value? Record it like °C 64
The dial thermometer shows °C -32
